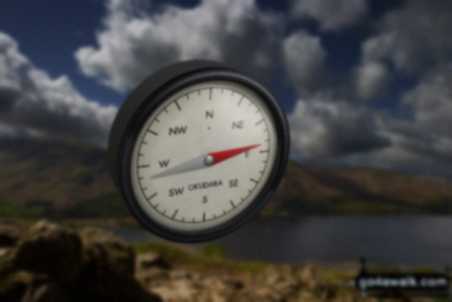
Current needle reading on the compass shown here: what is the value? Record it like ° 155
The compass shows ° 80
